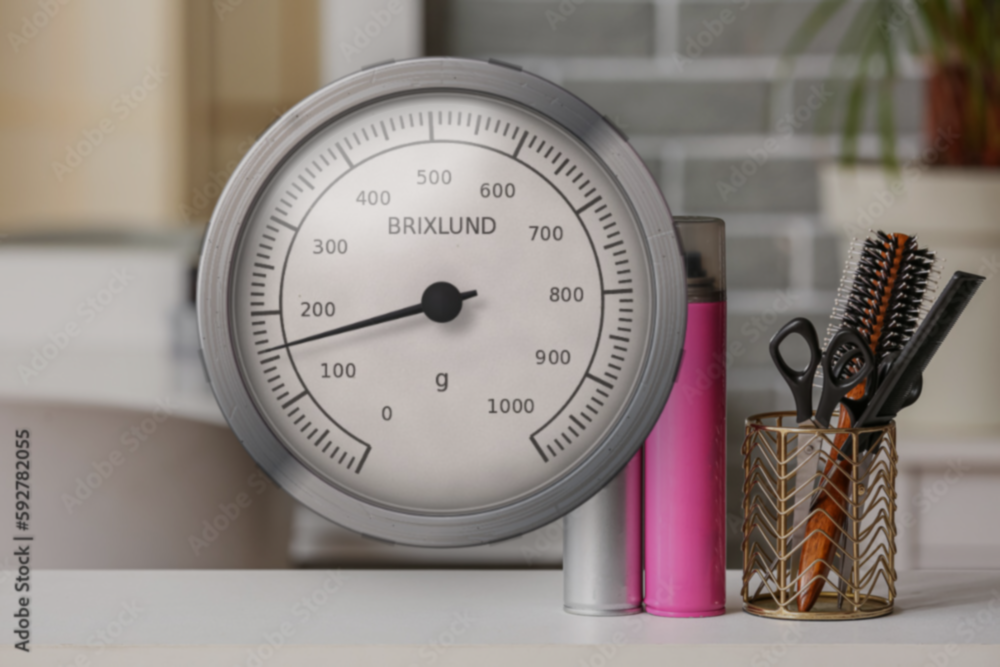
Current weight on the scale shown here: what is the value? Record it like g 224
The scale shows g 160
